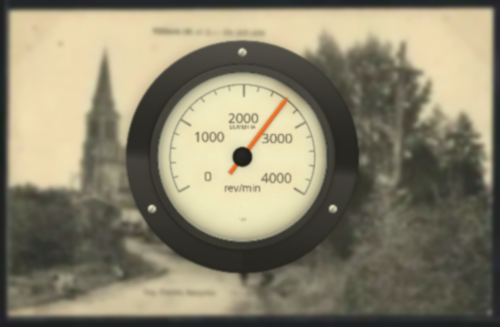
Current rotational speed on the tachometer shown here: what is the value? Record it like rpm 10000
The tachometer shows rpm 2600
